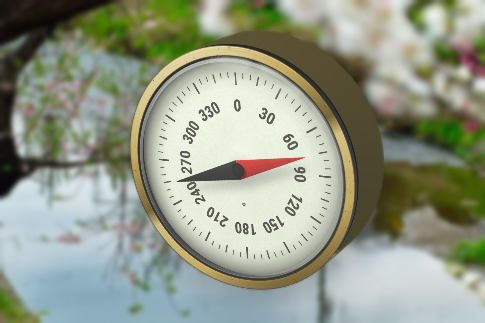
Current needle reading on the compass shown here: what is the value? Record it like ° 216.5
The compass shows ° 75
